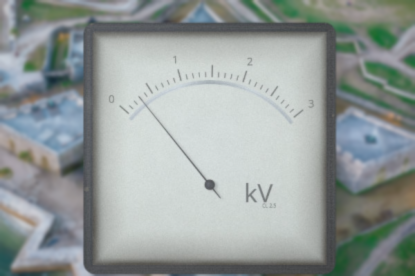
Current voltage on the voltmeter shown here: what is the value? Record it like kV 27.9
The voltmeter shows kV 0.3
